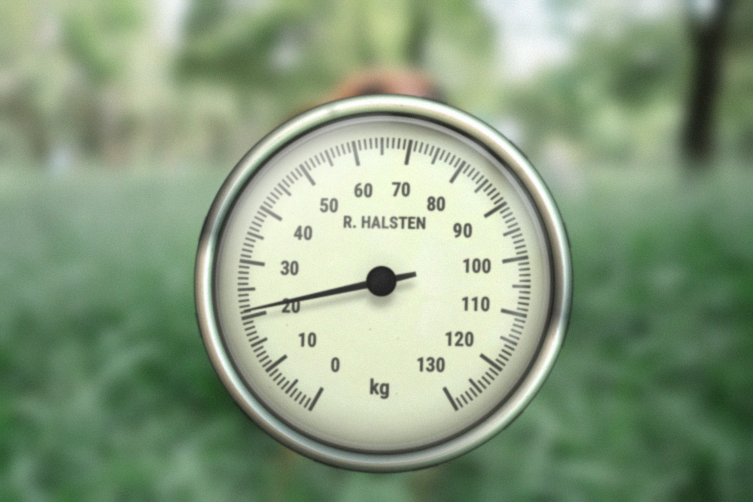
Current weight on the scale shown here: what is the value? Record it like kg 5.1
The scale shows kg 21
